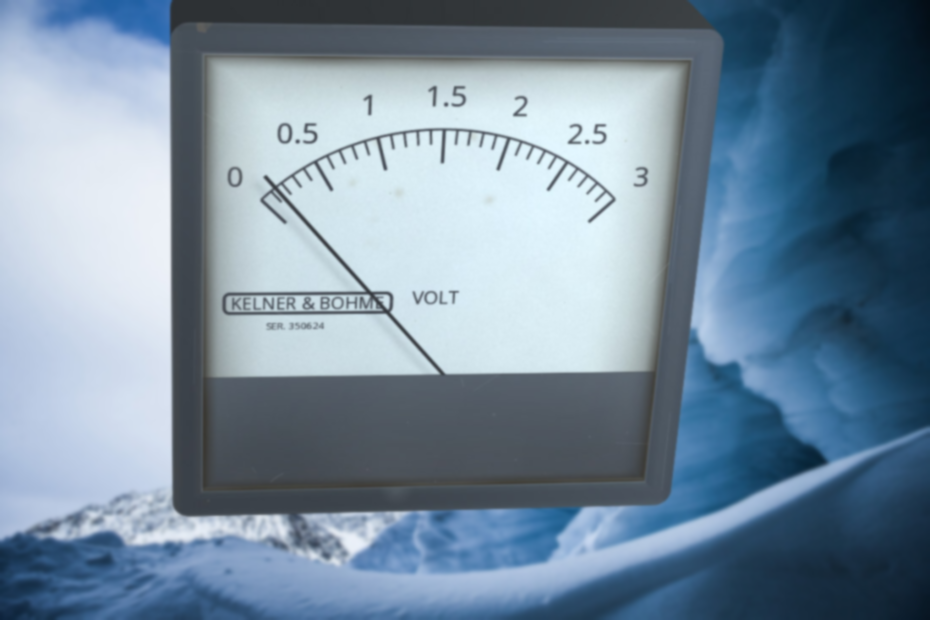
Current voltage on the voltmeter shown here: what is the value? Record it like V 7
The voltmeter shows V 0.15
